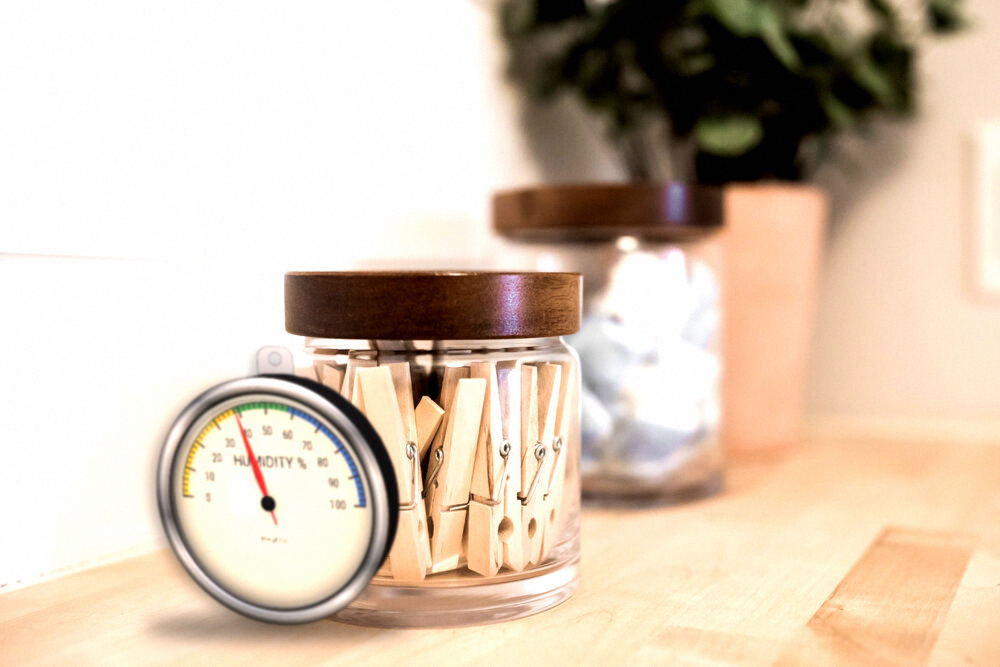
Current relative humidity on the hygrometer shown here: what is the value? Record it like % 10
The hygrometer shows % 40
